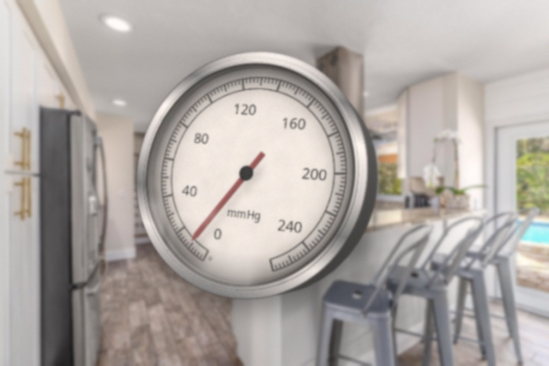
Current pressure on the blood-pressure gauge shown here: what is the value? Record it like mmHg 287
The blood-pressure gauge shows mmHg 10
